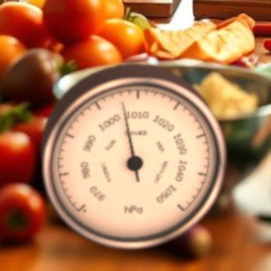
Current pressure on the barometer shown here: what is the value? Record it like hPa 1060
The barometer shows hPa 1006
